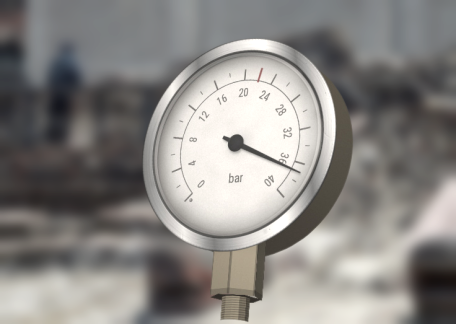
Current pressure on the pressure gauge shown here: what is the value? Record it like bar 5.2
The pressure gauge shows bar 37
